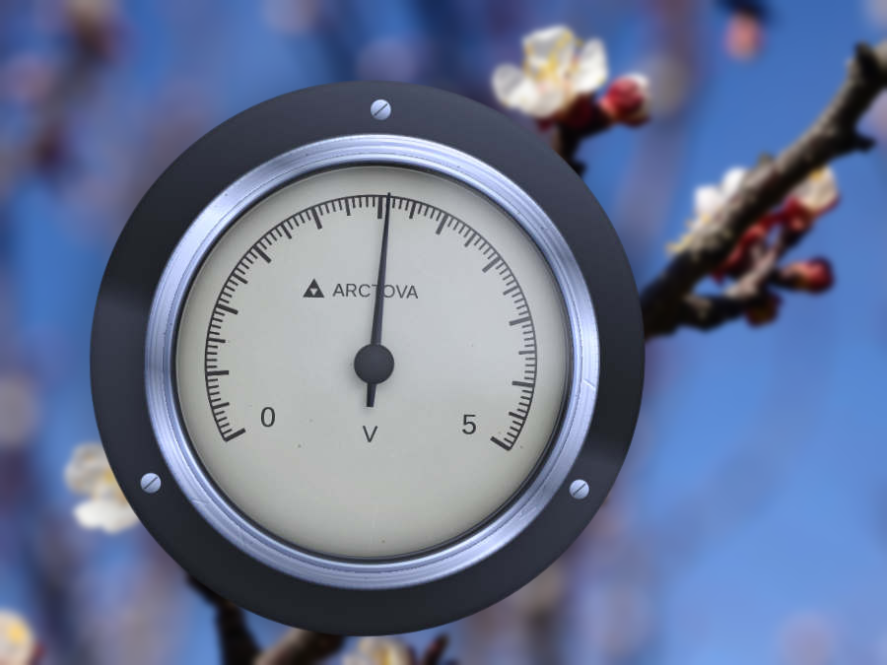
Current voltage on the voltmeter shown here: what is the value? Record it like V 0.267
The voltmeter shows V 2.55
